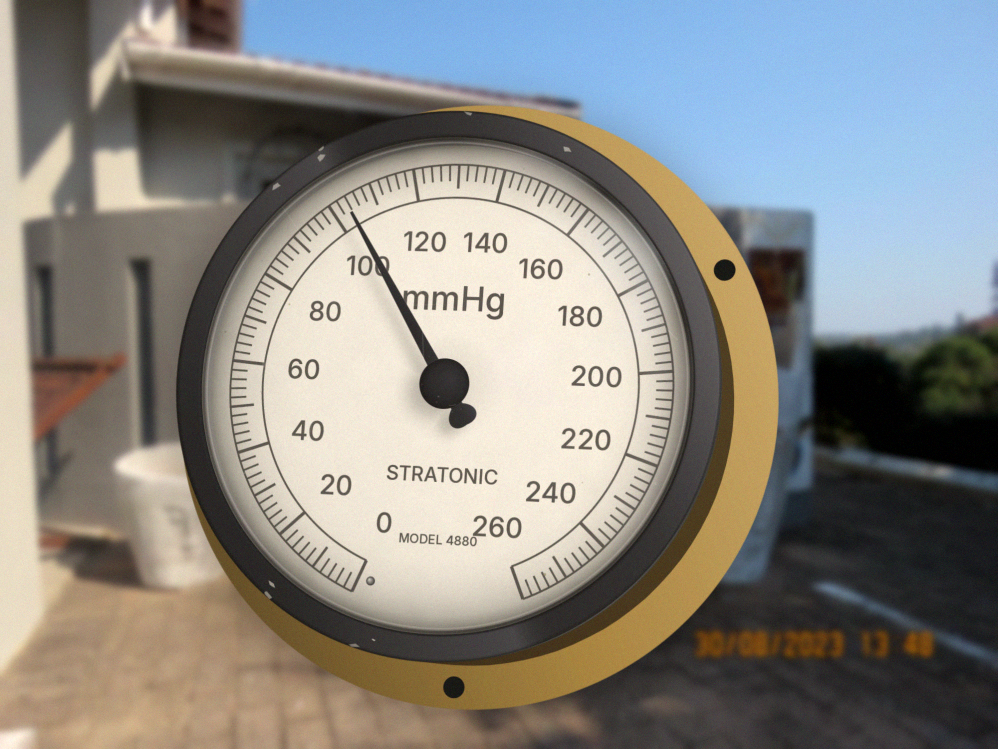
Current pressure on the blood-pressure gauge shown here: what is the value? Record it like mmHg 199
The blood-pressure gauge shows mmHg 104
